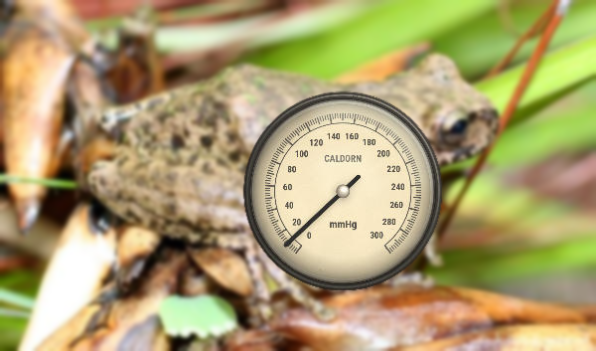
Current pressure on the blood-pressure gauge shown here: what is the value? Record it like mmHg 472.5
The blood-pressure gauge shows mmHg 10
